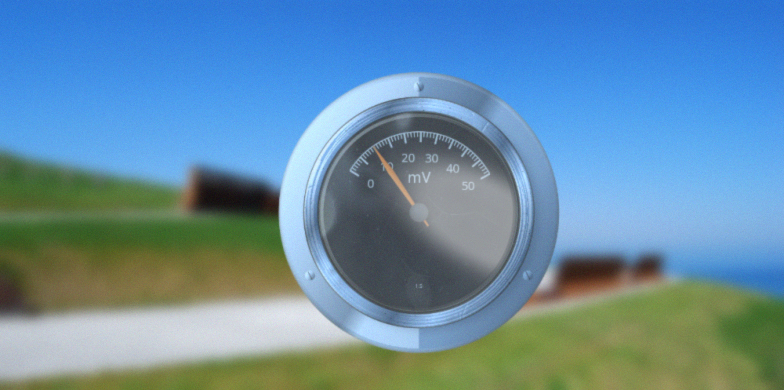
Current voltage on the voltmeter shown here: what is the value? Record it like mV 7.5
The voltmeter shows mV 10
